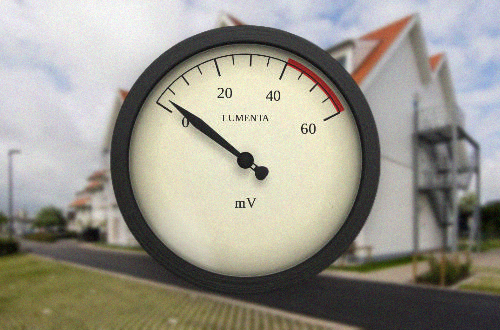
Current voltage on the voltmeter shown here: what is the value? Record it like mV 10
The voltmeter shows mV 2.5
